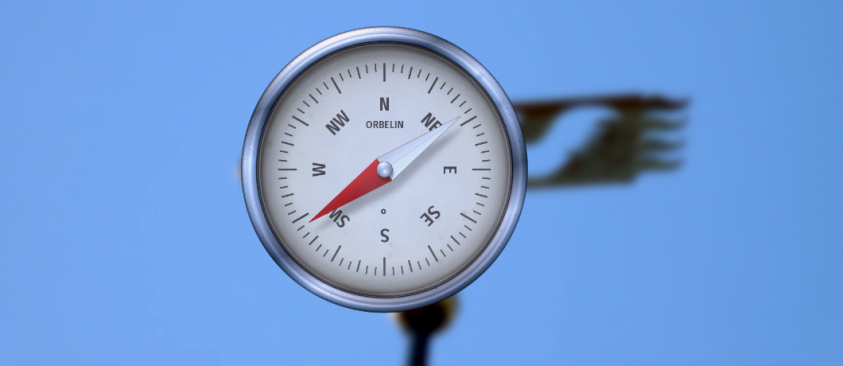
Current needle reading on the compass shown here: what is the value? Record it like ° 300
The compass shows ° 235
